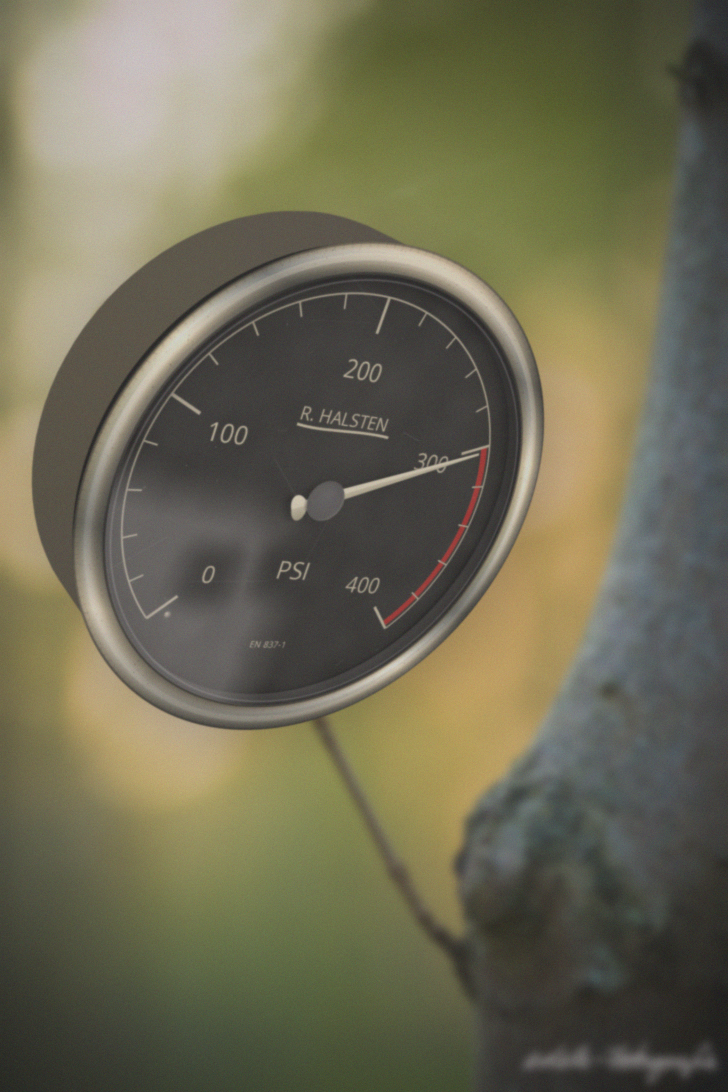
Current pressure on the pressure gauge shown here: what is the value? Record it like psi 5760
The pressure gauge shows psi 300
